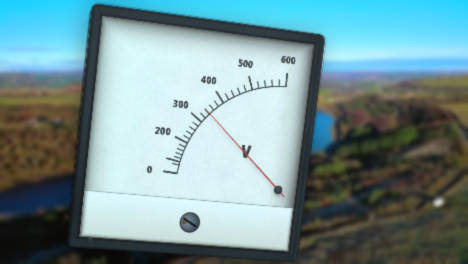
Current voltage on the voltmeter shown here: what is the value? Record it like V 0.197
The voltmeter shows V 340
